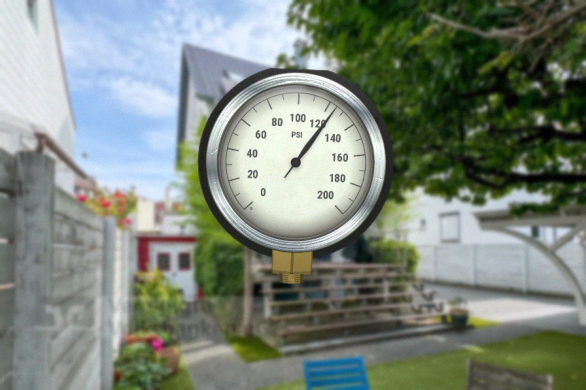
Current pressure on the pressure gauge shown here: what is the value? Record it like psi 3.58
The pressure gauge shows psi 125
